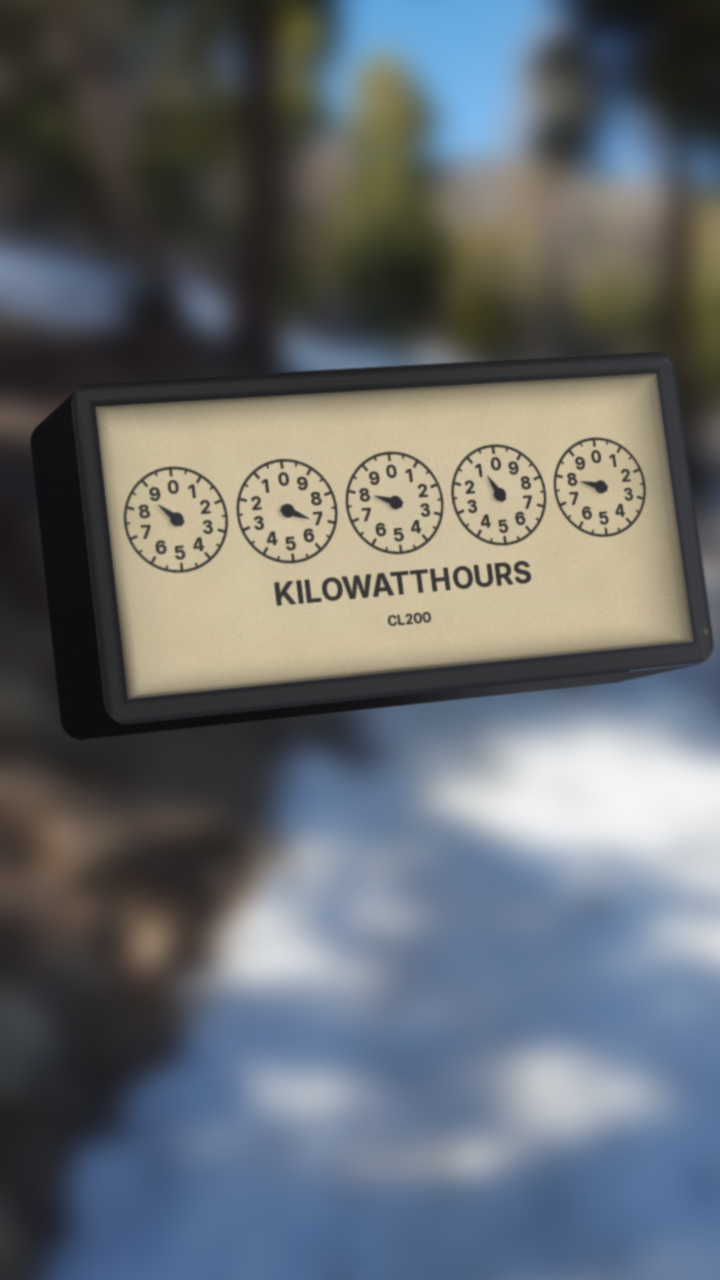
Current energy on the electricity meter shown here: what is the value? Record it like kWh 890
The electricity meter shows kWh 86808
